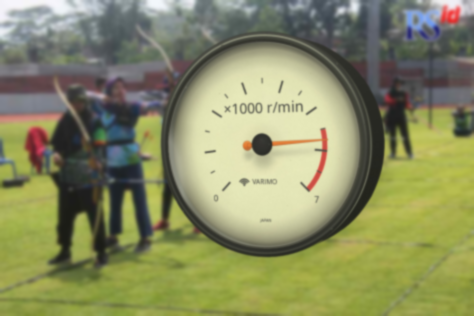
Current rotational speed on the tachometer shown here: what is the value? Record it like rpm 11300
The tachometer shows rpm 5750
